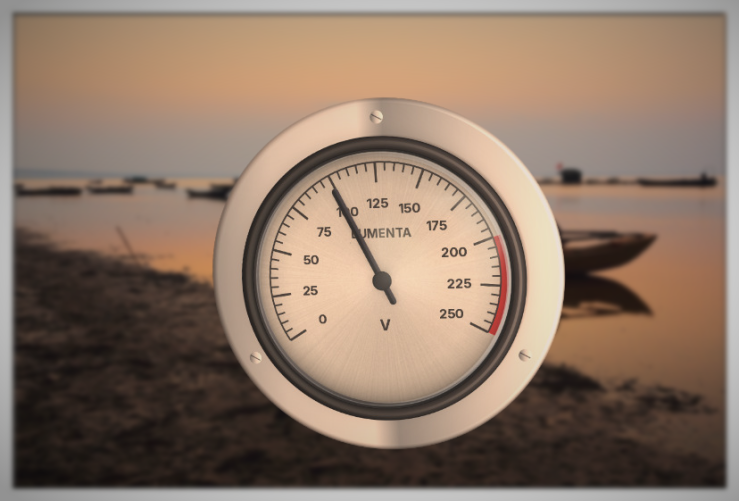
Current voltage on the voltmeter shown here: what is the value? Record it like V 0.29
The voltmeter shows V 100
